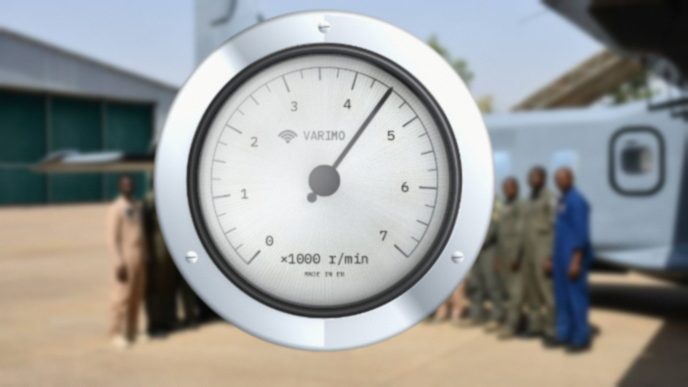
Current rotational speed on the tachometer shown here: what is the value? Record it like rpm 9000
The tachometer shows rpm 4500
